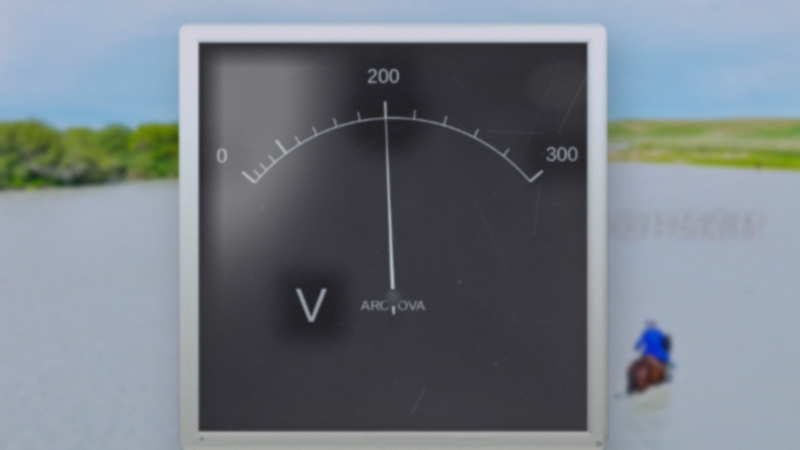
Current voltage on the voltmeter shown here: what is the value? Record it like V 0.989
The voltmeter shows V 200
